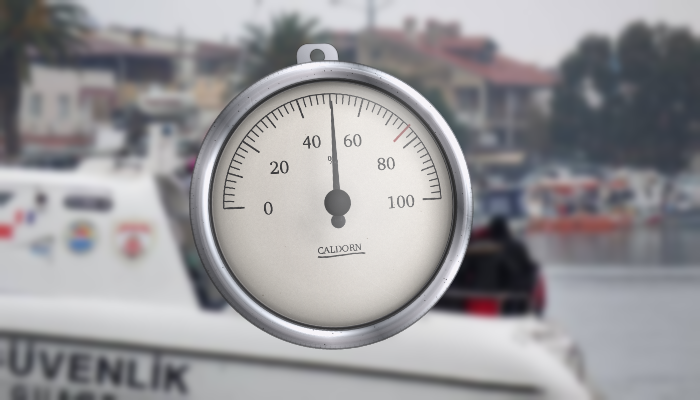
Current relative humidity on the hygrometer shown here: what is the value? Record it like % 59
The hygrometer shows % 50
